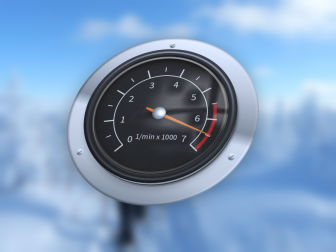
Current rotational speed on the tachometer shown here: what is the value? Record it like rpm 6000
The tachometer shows rpm 6500
